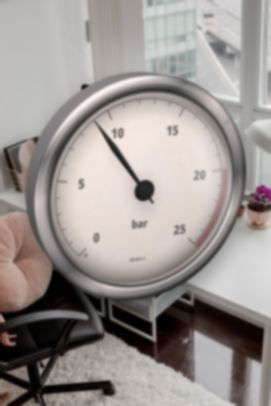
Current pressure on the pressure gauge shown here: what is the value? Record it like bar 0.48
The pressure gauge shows bar 9
